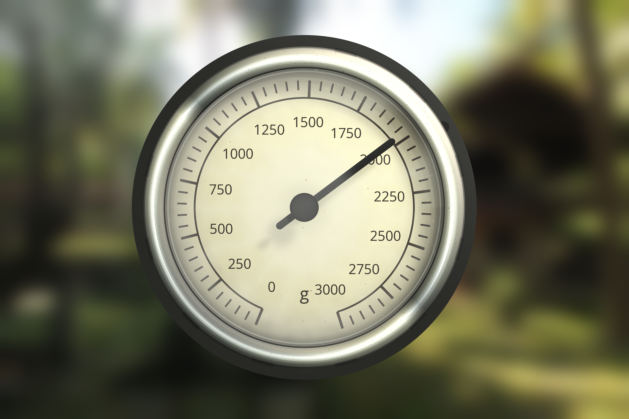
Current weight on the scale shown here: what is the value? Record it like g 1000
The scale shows g 1975
